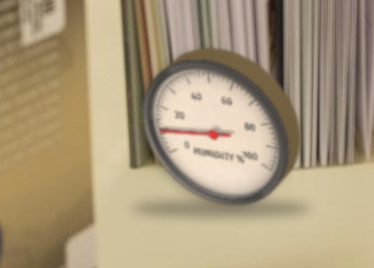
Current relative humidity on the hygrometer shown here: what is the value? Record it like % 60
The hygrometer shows % 10
